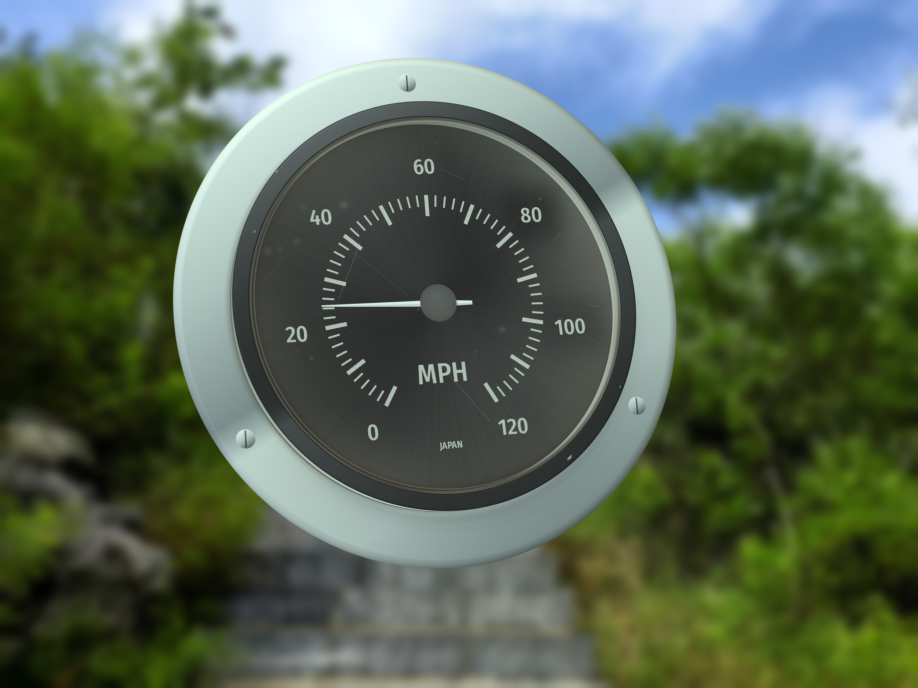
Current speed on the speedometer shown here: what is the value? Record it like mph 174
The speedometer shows mph 24
